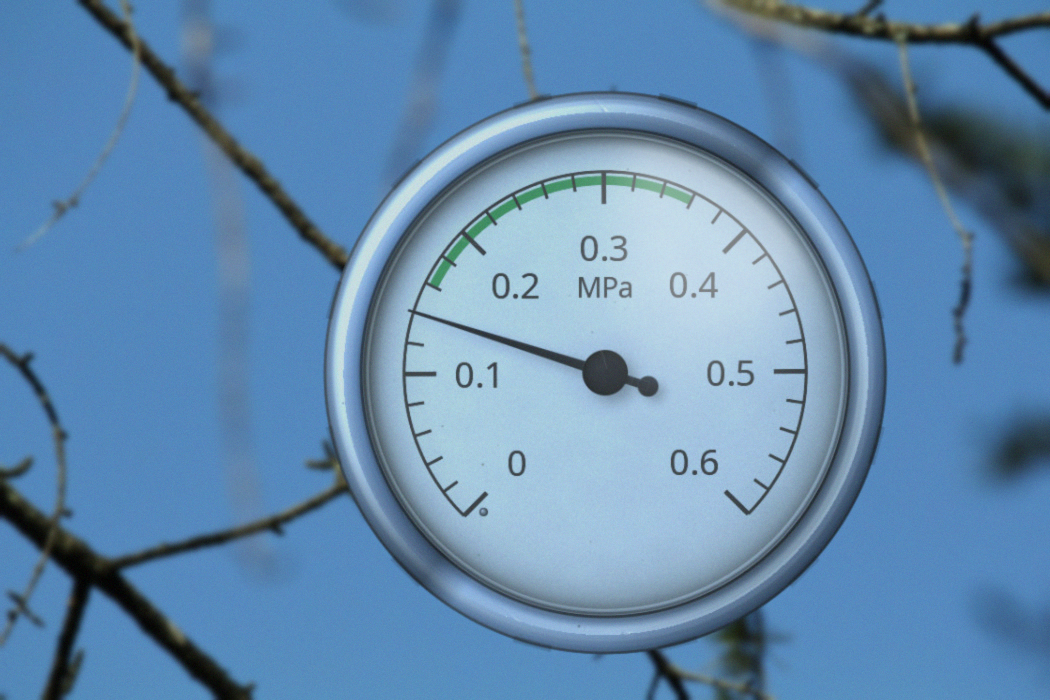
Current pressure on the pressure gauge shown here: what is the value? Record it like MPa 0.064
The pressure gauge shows MPa 0.14
